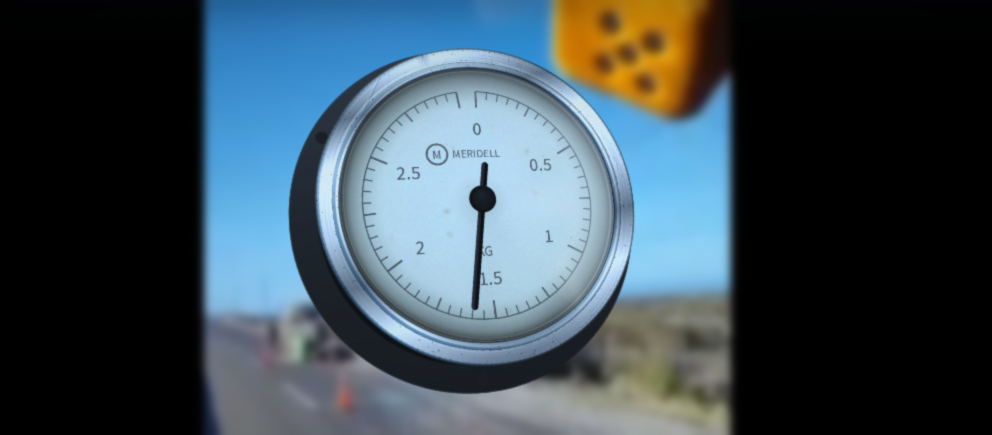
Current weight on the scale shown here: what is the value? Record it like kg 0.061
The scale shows kg 1.6
